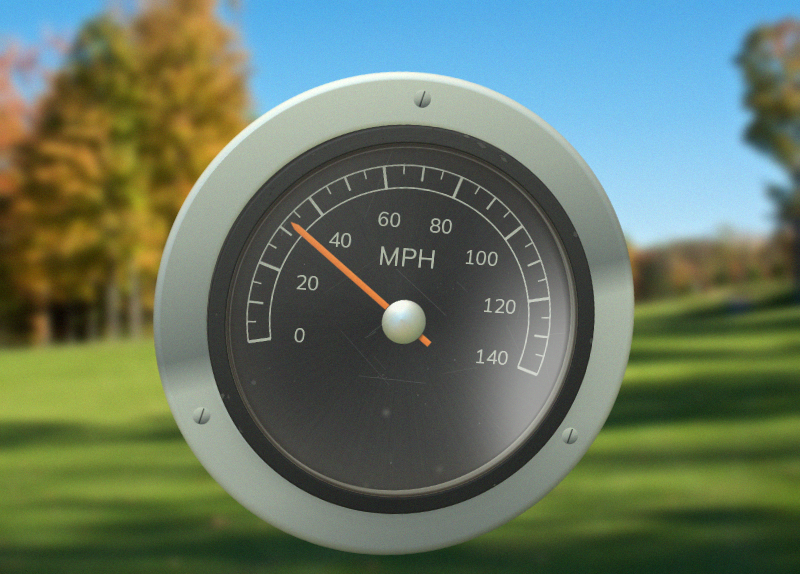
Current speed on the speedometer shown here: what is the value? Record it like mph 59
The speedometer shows mph 32.5
